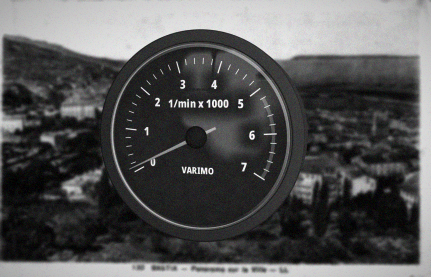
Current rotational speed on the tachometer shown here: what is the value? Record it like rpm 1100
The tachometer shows rpm 100
